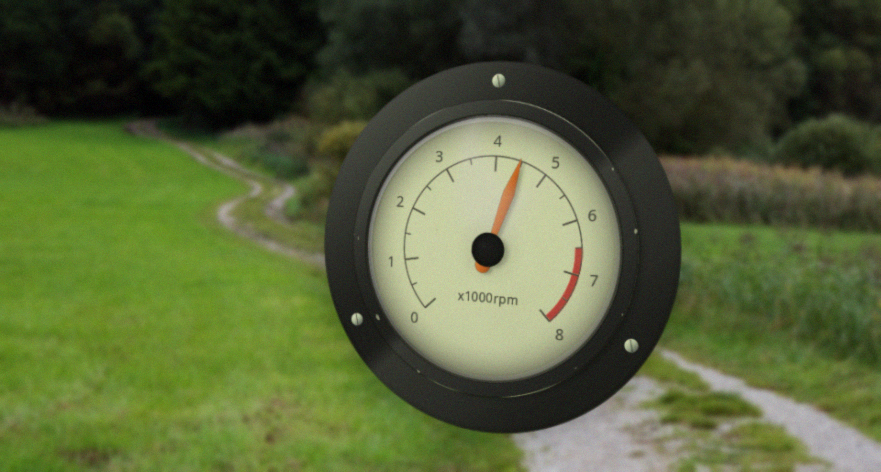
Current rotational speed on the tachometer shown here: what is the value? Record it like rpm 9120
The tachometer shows rpm 4500
